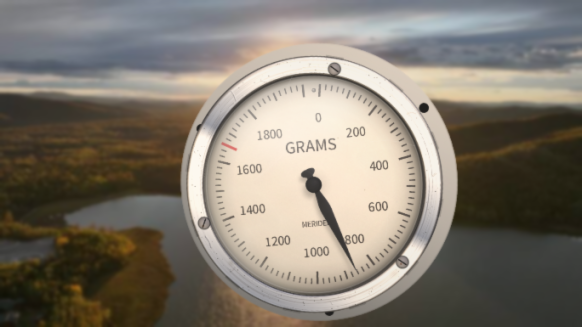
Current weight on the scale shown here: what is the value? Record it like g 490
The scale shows g 860
